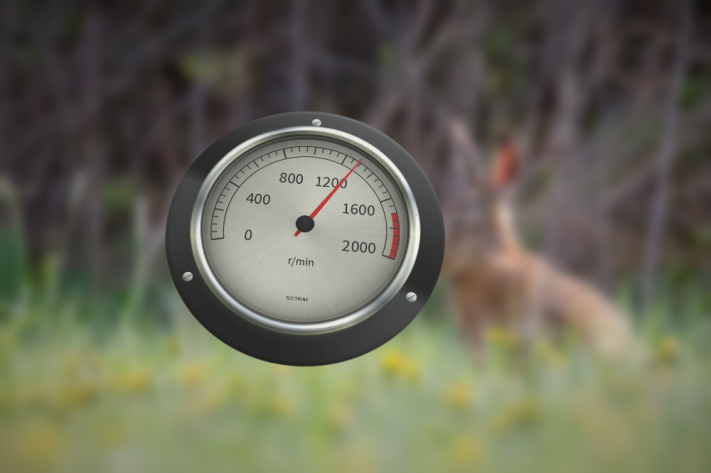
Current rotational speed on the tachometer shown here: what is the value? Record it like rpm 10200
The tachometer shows rpm 1300
